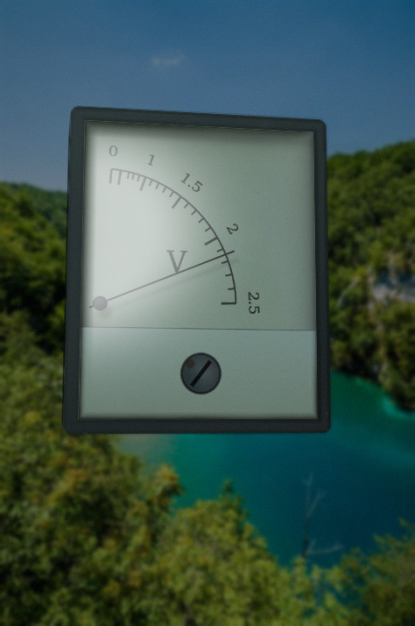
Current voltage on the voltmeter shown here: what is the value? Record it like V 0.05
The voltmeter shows V 2.15
